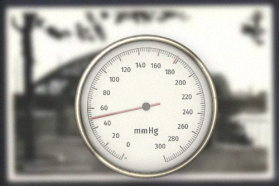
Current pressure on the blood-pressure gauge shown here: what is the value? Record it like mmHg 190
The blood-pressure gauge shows mmHg 50
